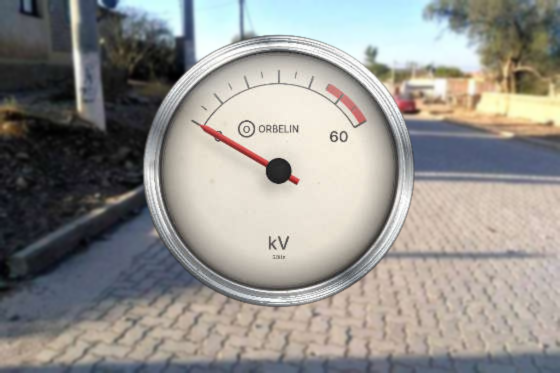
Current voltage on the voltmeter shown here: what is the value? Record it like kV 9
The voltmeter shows kV 0
